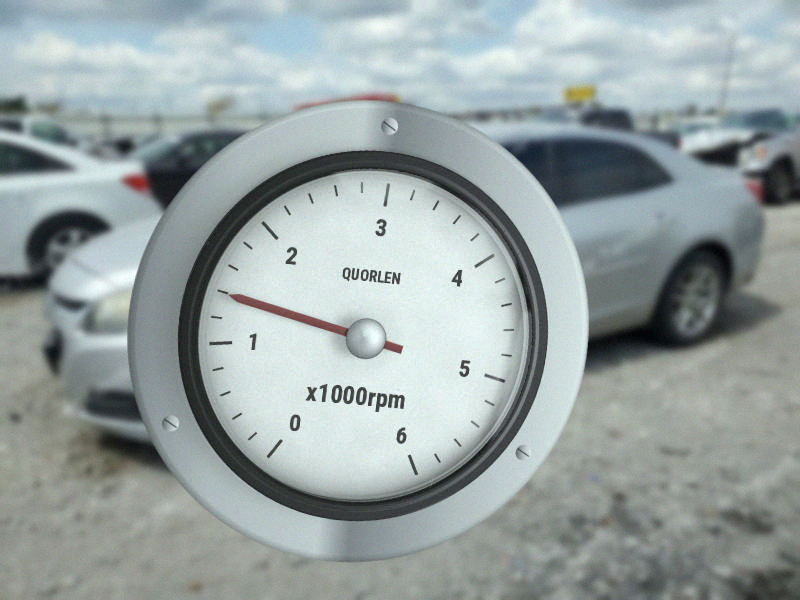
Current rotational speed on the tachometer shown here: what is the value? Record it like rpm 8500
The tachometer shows rpm 1400
